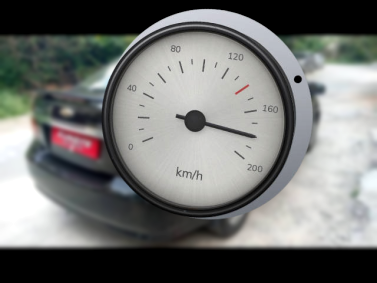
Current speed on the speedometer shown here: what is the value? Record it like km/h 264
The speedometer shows km/h 180
